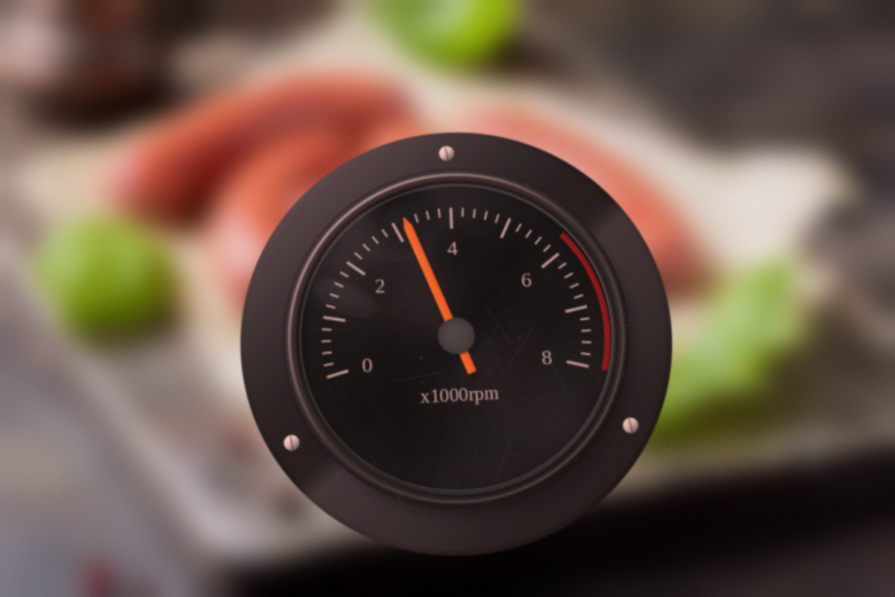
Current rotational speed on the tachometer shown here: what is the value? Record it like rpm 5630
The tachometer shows rpm 3200
